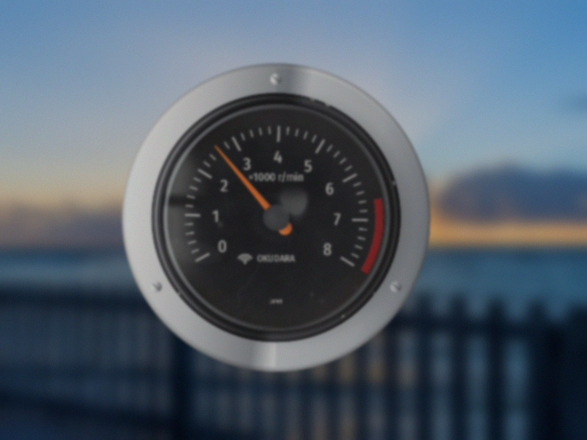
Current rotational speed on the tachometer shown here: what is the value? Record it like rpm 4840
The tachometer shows rpm 2600
